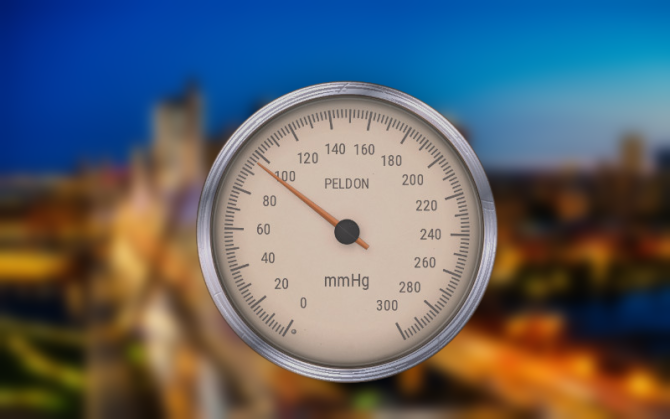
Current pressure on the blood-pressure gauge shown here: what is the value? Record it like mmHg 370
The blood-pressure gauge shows mmHg 96
